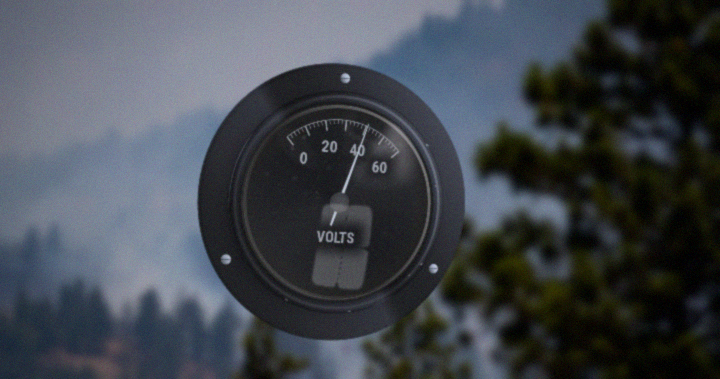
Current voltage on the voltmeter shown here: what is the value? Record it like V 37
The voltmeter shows V 40
